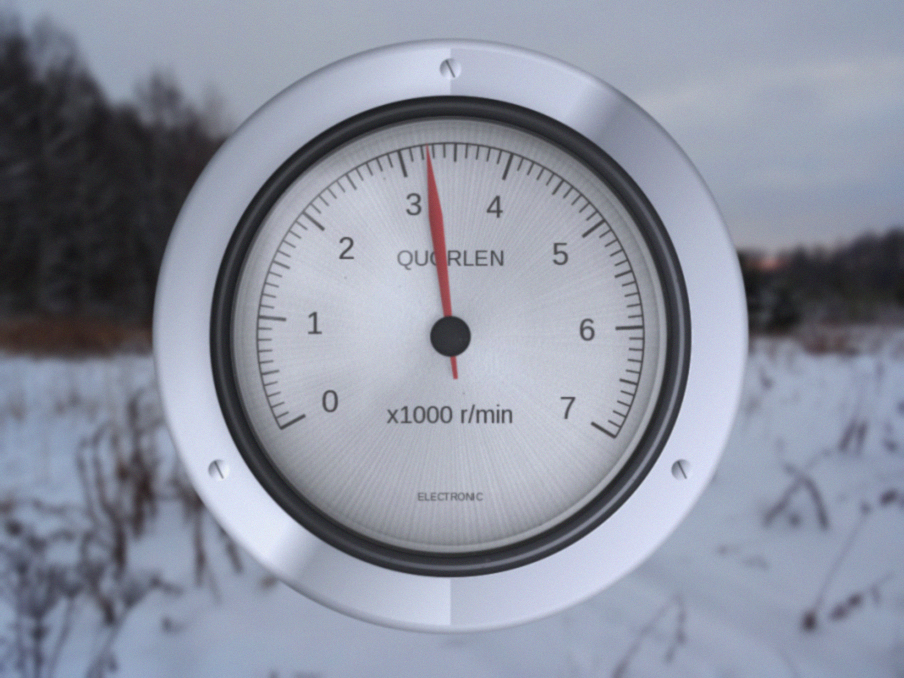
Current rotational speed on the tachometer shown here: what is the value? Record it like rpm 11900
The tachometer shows rpm 3250
